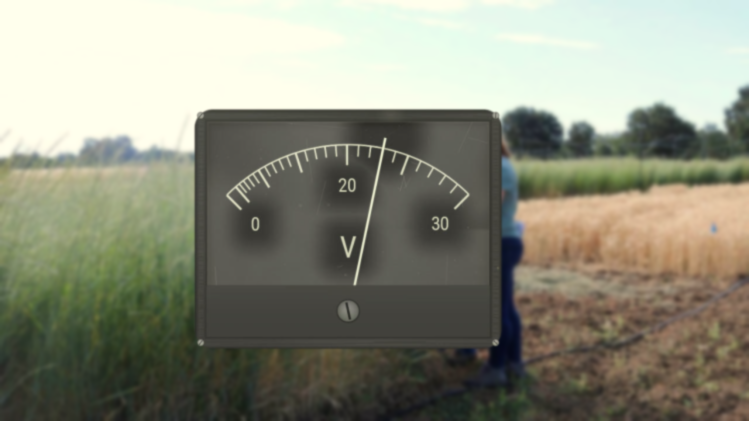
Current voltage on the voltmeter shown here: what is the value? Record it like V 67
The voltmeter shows V 23
